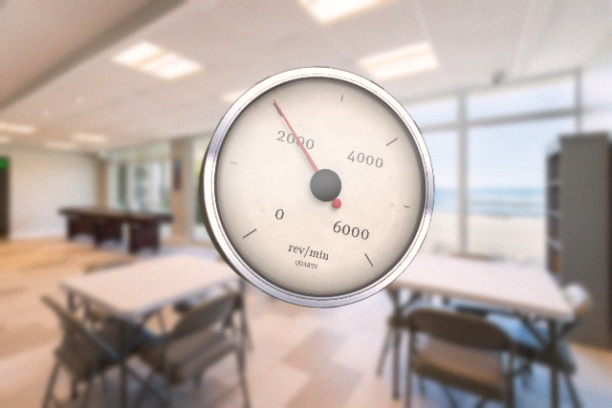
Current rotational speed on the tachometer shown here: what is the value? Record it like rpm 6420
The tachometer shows rpm 2000
